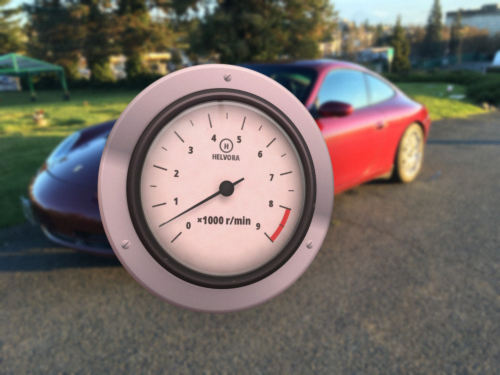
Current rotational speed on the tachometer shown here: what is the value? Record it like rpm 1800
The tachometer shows rpm 500
